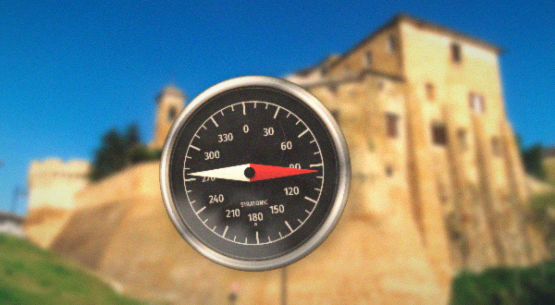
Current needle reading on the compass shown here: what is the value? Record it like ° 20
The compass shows ° 95
